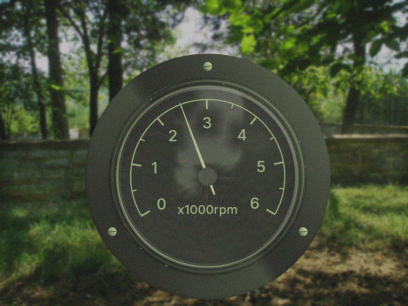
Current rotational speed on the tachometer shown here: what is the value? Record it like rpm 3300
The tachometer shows rpm 2500
